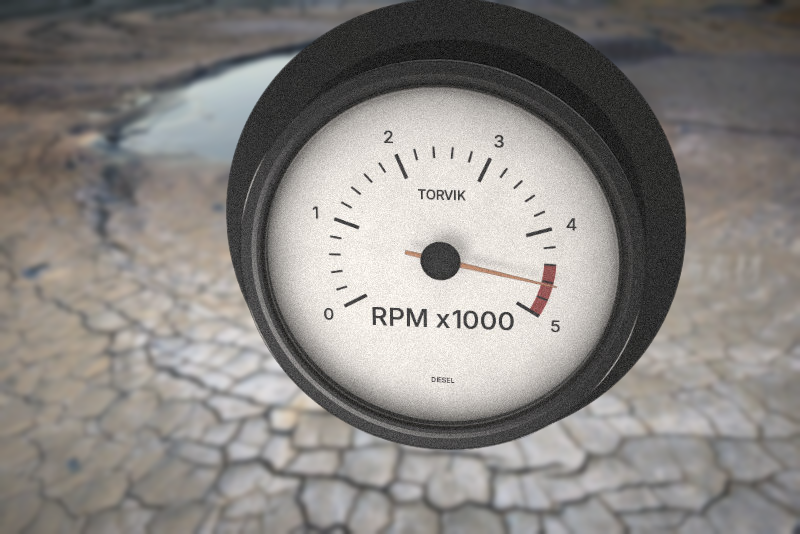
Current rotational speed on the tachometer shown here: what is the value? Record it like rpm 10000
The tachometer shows rpm 4600
